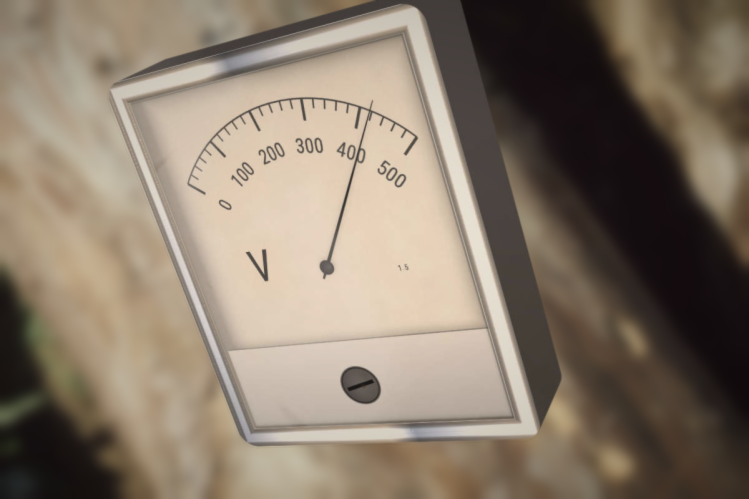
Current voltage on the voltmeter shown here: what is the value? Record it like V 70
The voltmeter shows V 420
